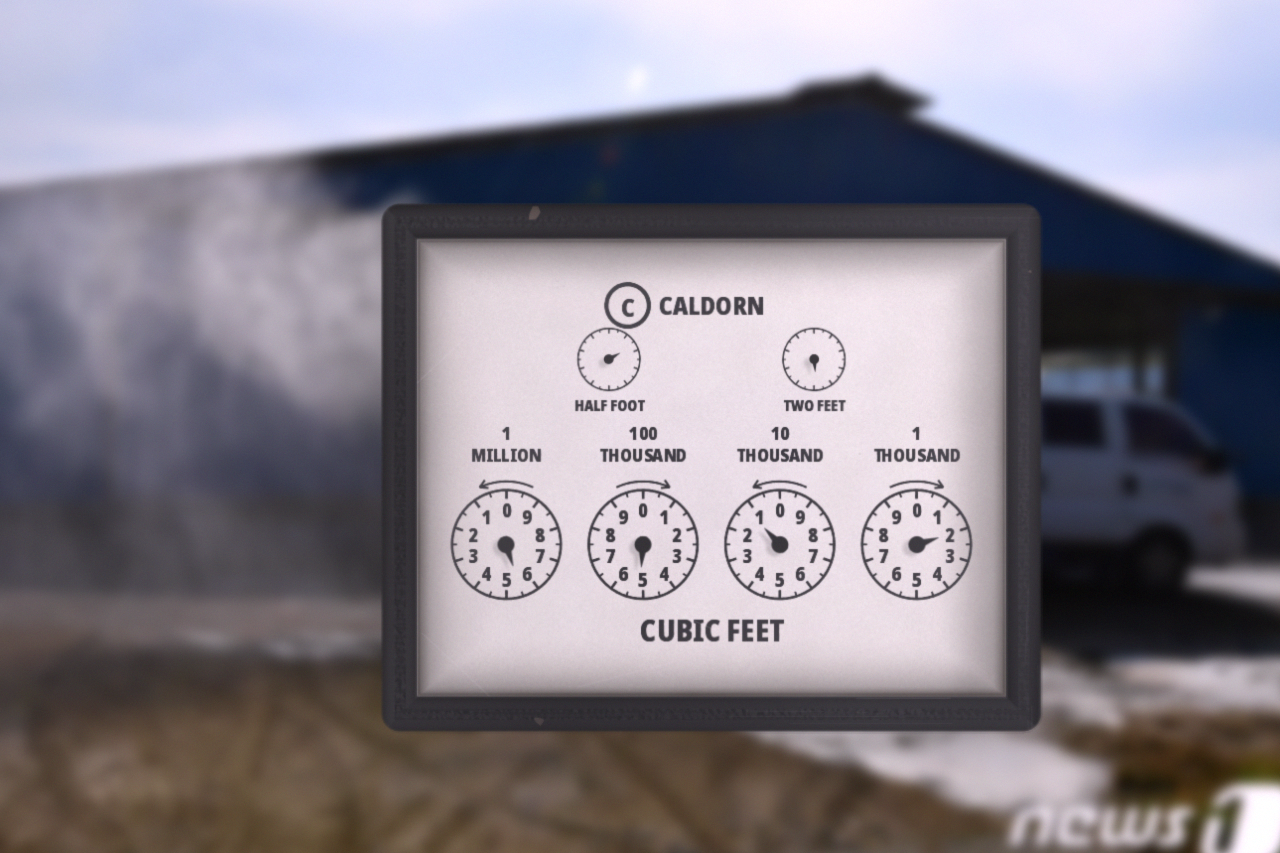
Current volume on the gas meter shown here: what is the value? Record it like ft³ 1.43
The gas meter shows ft³ 551200
